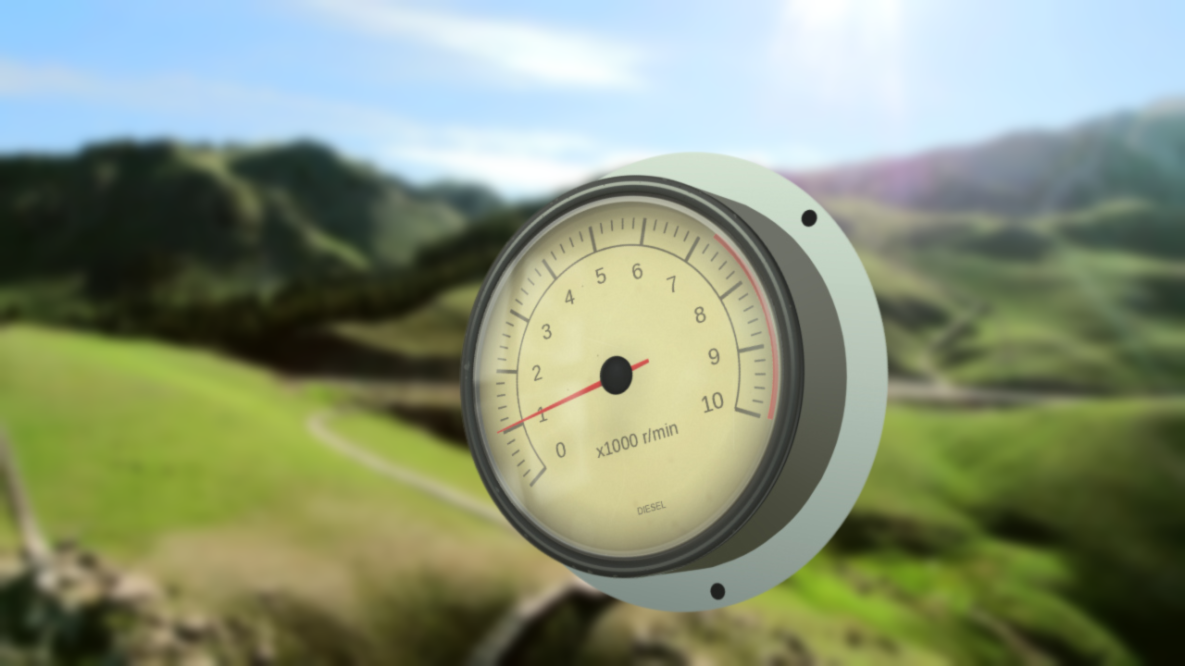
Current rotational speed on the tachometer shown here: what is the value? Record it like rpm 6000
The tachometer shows rpm 1000
